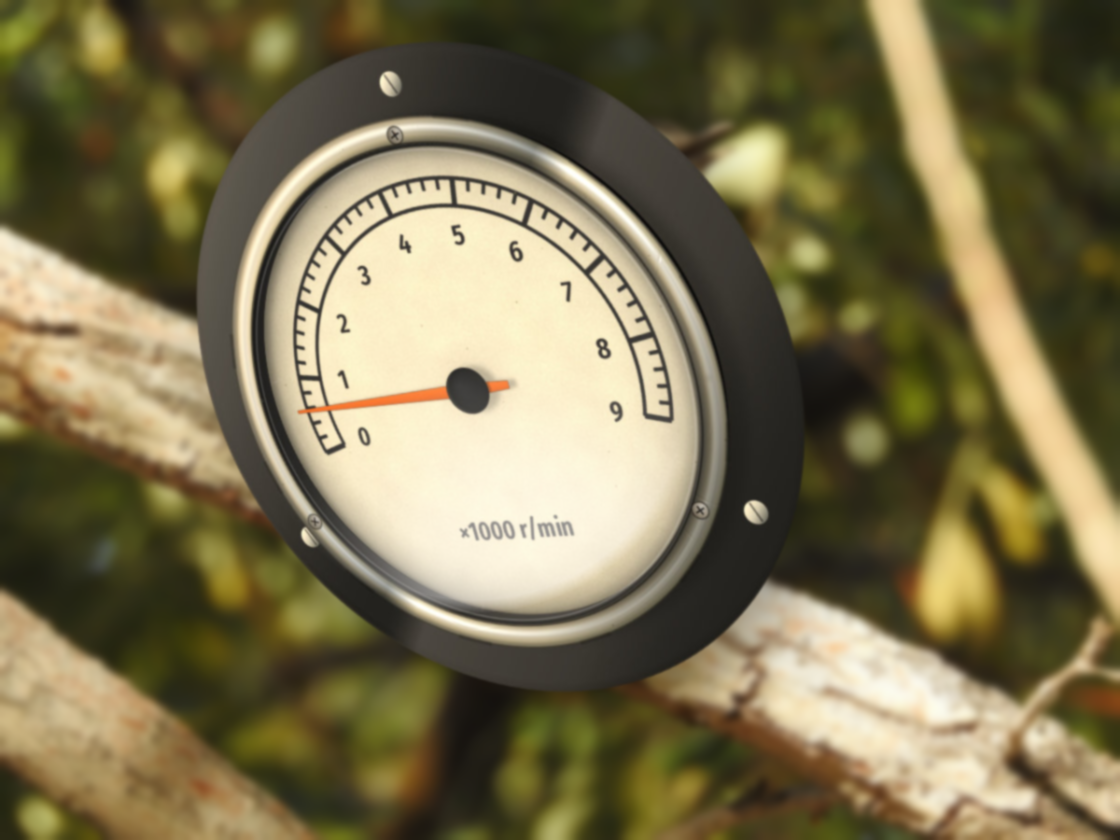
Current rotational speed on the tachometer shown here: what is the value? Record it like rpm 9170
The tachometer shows rpm 600
